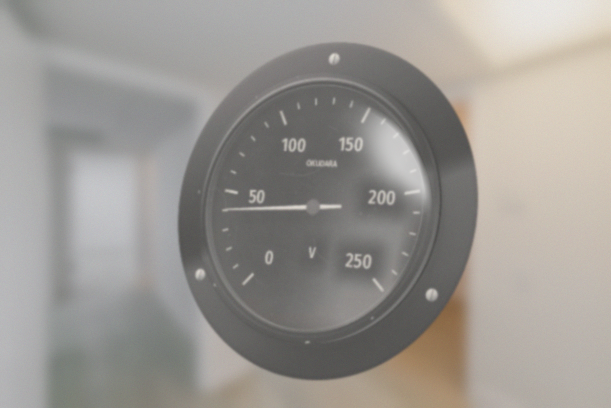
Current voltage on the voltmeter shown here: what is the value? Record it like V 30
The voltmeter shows V 40
